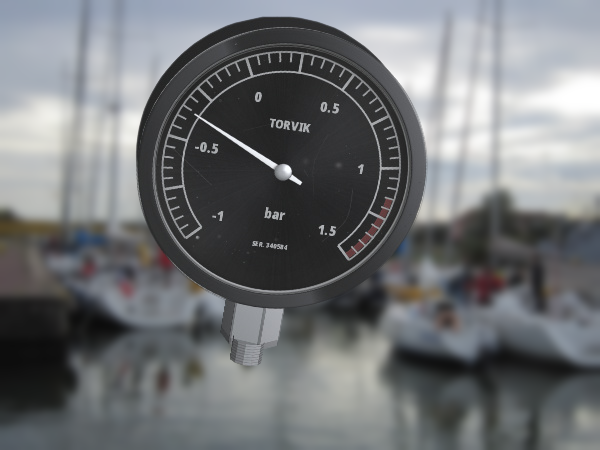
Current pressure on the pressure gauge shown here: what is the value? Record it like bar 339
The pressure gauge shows bar -0.35
